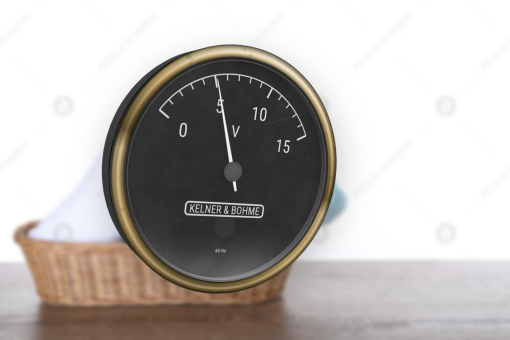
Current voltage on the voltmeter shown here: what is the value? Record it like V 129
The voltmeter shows V 5
